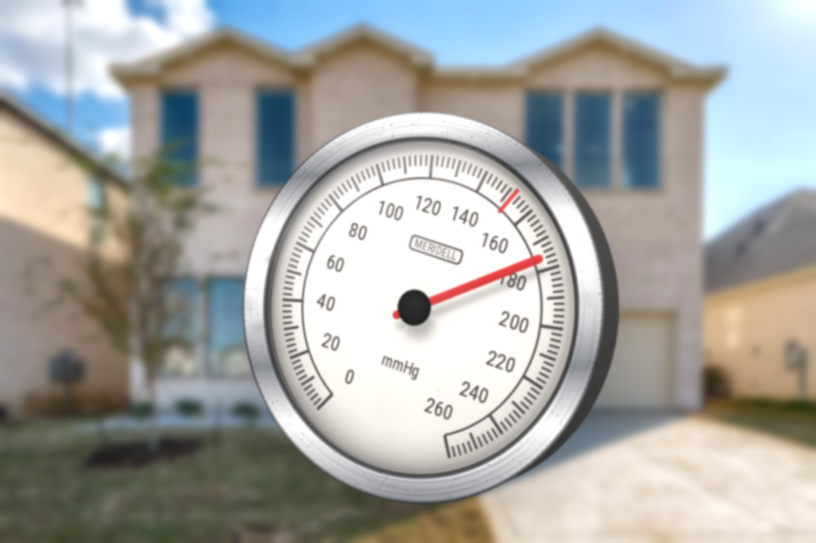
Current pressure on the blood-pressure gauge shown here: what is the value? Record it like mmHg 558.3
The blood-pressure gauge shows mmHg 176
